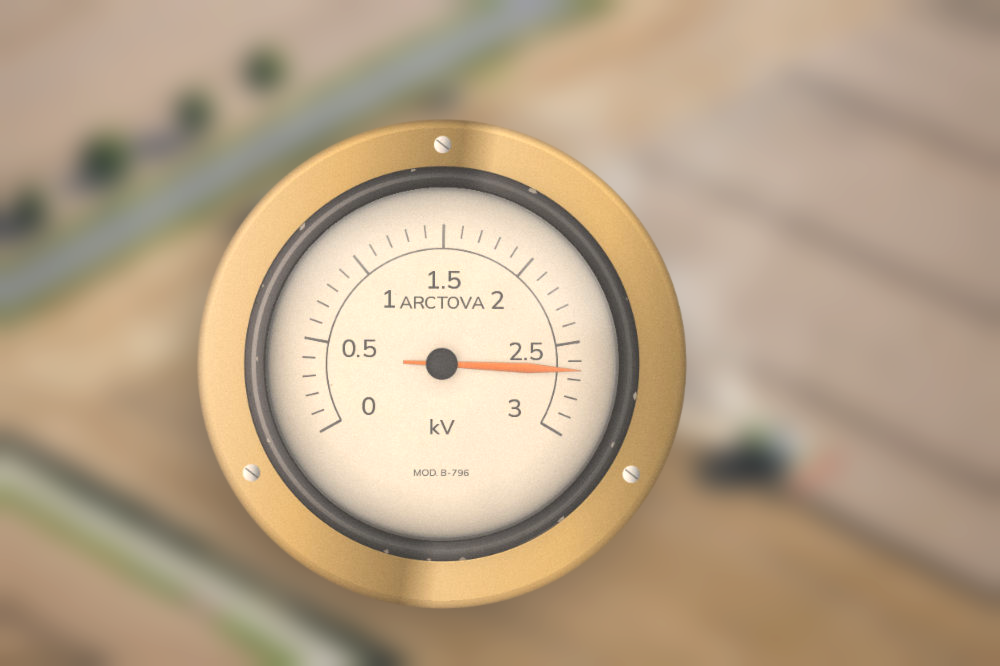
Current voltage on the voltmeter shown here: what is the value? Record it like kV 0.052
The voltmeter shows kV 2.65
